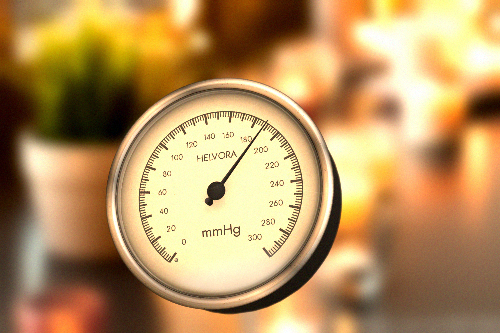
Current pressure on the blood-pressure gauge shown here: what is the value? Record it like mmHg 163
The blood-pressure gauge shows mmHg 190
